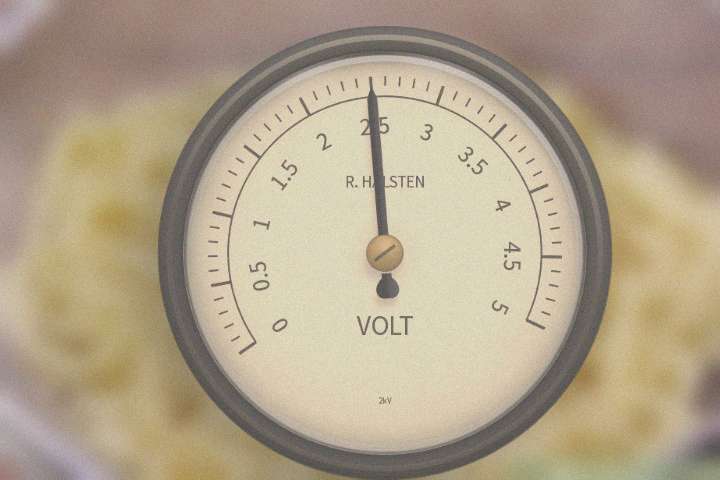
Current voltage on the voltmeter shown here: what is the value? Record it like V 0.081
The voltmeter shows V 2.5
